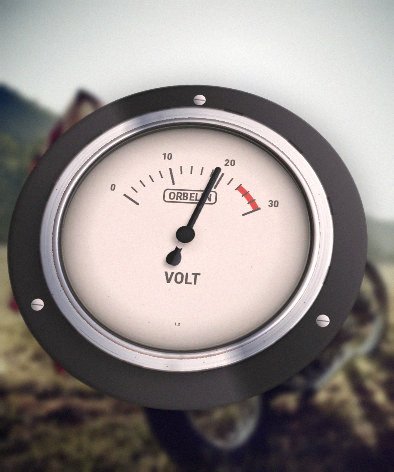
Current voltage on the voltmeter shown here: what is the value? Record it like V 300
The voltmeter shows V 19
